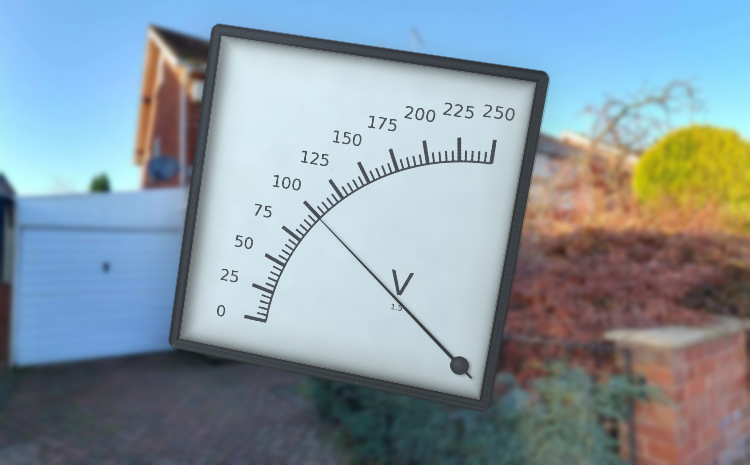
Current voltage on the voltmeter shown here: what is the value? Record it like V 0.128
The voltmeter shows V 100
